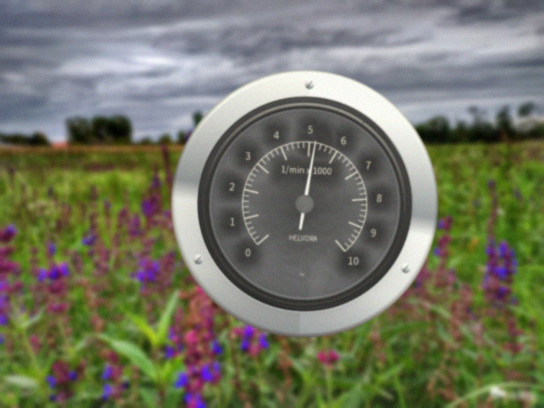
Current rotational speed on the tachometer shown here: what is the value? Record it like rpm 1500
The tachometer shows rpm 5200
